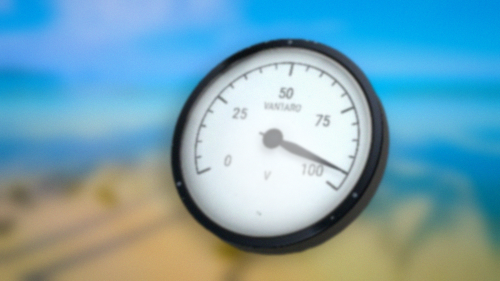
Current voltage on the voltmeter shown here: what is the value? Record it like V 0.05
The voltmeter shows V 95
